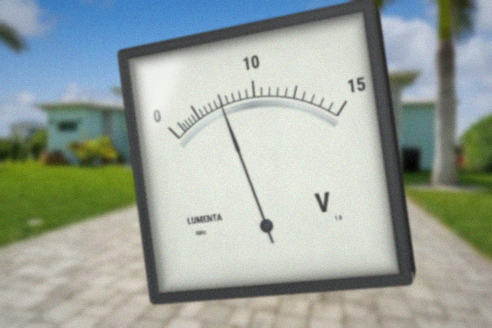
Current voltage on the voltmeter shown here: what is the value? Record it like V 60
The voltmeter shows V 7.5
